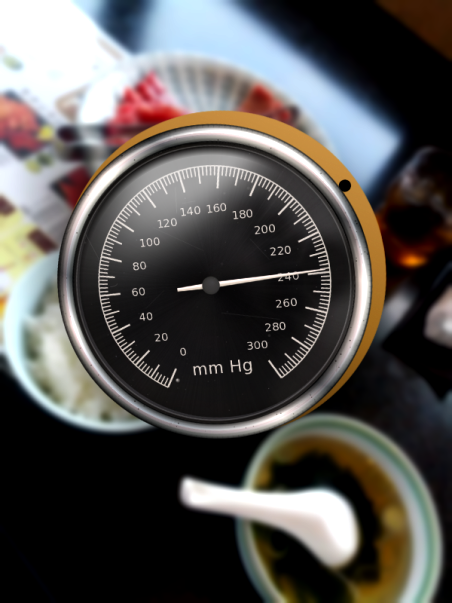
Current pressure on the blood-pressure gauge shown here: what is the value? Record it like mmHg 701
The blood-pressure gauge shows mmHg 238
